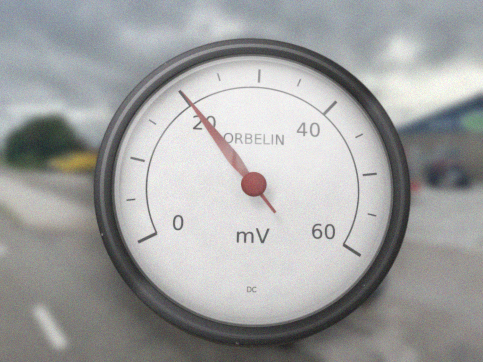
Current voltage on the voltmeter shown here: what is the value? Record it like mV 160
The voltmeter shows mV 20
